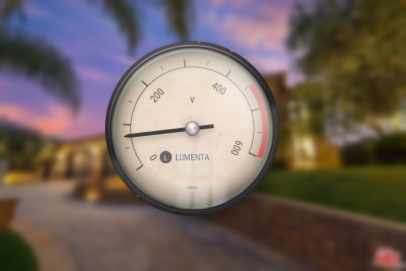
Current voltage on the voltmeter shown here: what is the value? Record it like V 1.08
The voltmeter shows V 75
